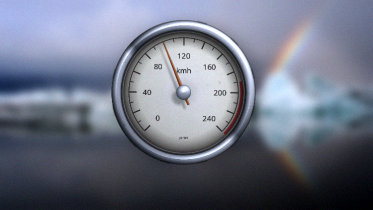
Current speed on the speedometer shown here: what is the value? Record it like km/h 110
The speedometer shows km/h 100
